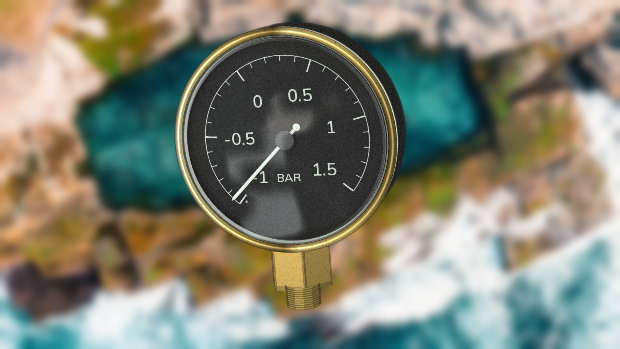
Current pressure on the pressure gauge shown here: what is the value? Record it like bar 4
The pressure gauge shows bar -0.95
